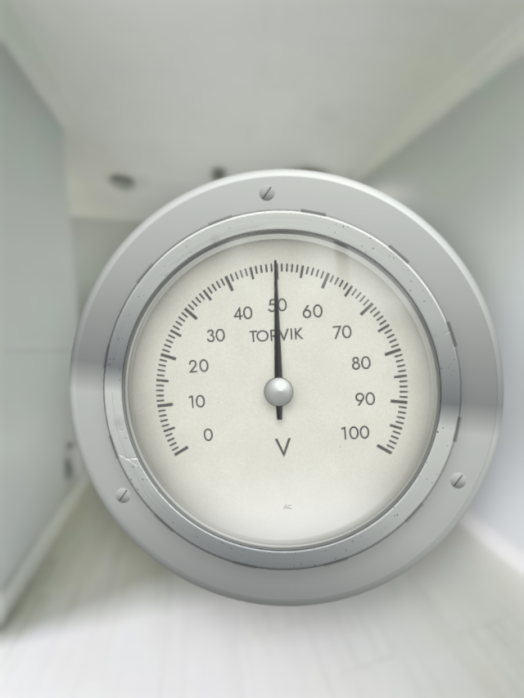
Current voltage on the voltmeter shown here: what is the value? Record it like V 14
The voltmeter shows V 50
